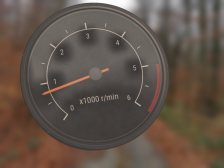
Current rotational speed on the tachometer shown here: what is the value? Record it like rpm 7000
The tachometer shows rpm 750
